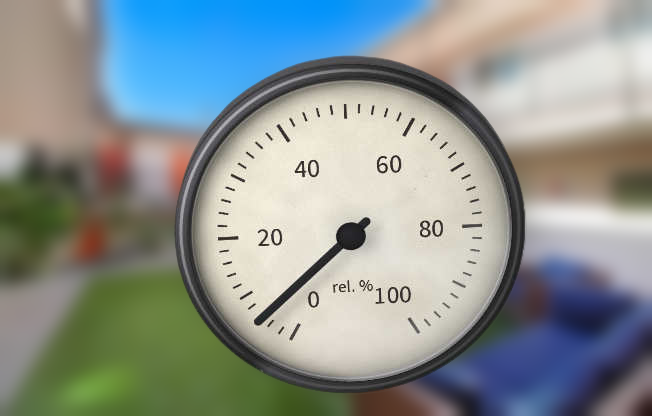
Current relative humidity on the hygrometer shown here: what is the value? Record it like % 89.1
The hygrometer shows % 6
